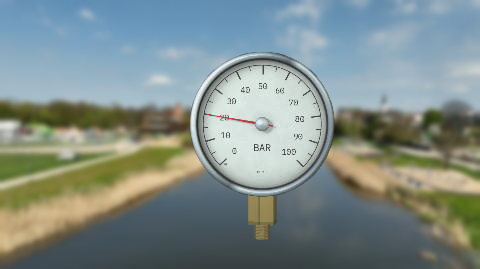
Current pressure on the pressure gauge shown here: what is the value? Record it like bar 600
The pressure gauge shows bar 20
